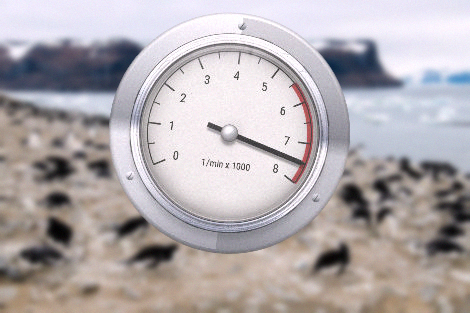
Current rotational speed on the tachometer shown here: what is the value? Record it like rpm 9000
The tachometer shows rpm 7500
